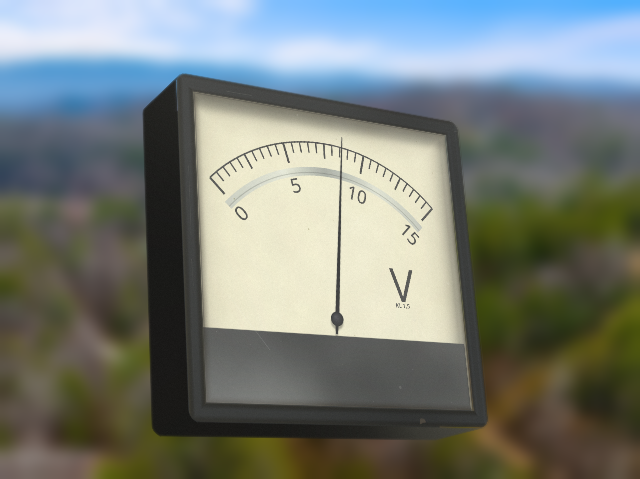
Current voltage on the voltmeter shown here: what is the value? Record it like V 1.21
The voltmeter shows V 8.5
